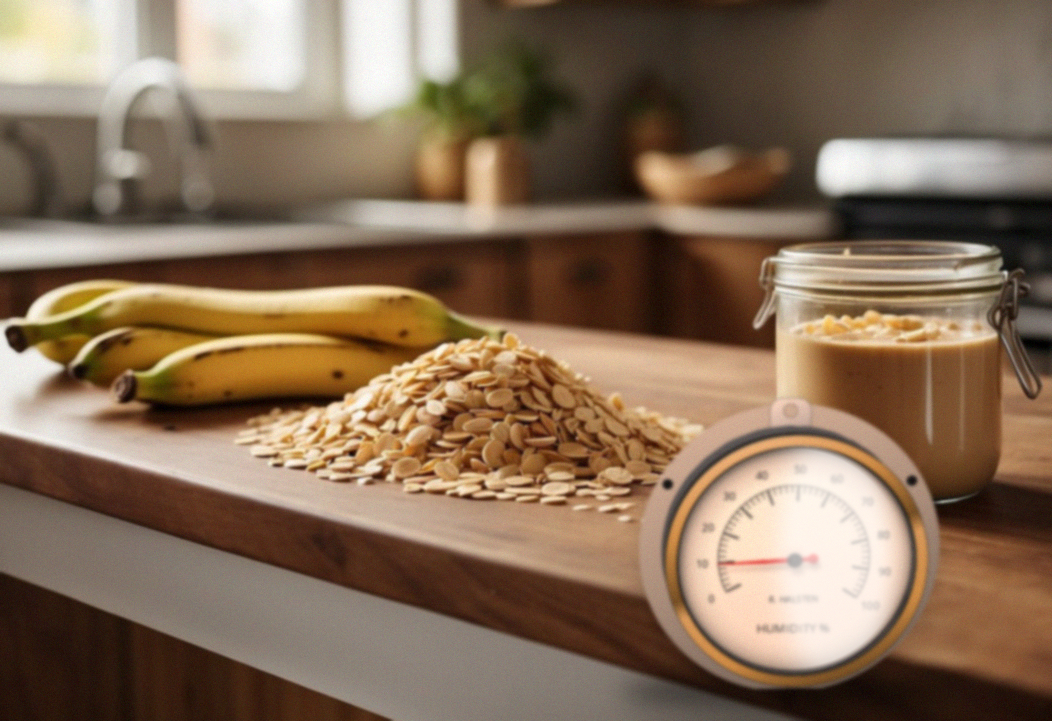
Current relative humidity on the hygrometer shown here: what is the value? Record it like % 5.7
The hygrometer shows % 10
